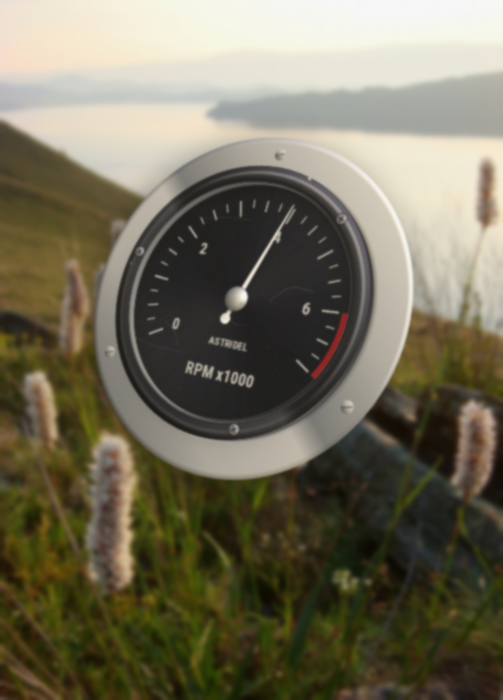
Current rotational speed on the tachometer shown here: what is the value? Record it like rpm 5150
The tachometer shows rpm 4000
